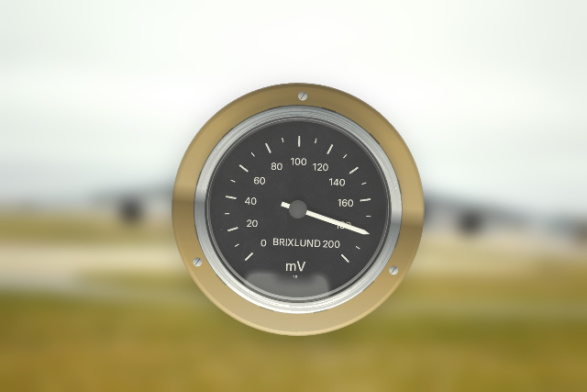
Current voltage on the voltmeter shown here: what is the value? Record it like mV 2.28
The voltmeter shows mV 180
